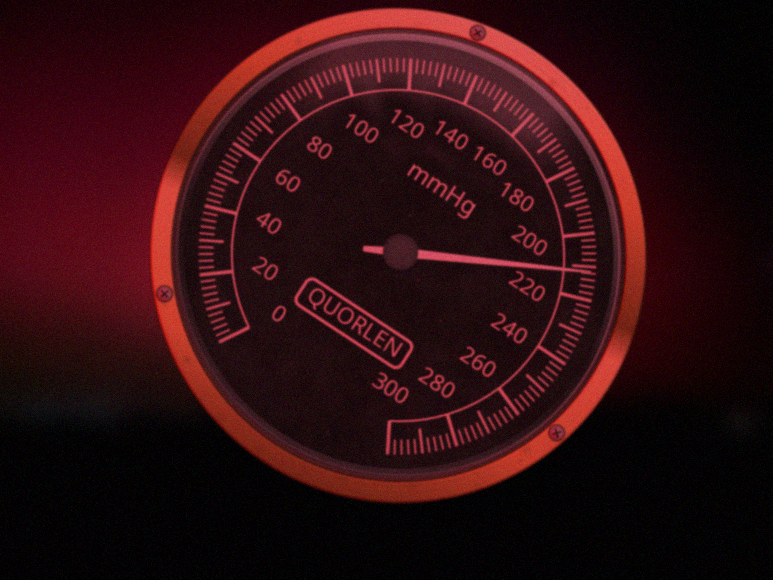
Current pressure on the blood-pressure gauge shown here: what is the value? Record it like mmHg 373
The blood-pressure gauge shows mmHg 212
